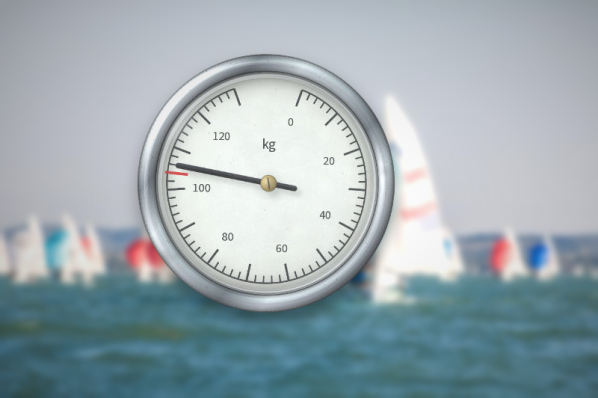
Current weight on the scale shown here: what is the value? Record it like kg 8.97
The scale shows kg 106
